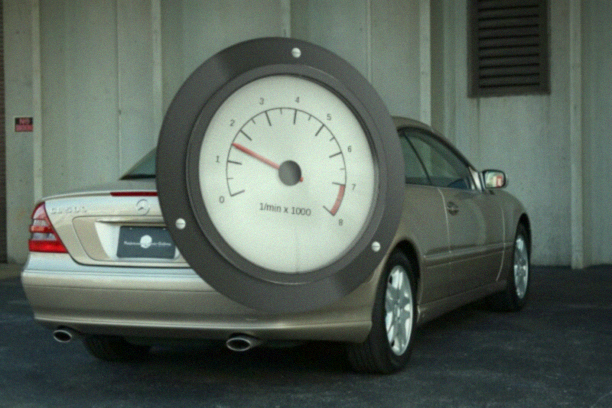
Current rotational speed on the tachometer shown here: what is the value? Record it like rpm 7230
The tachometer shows rpm 1500
